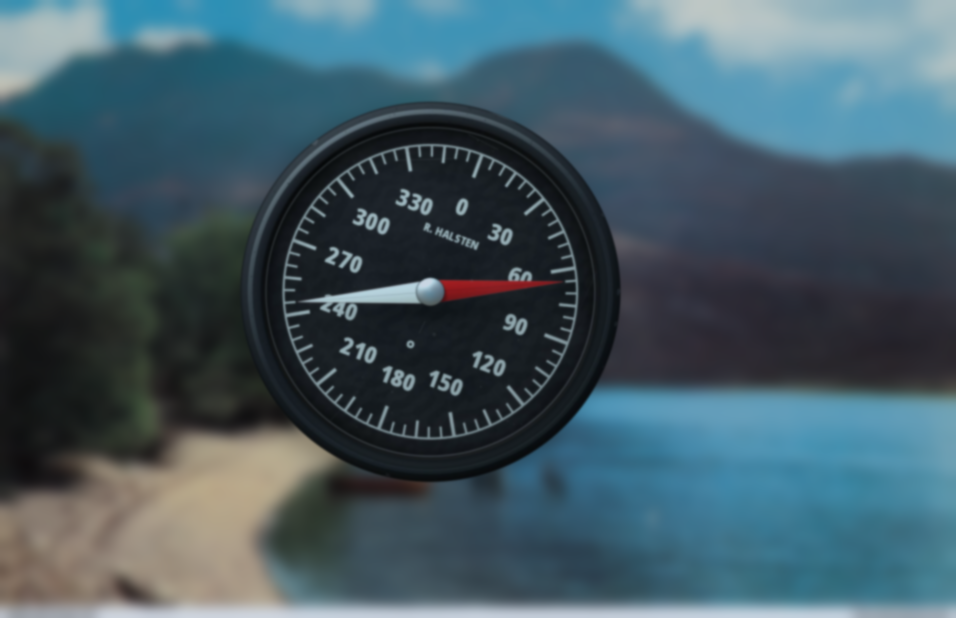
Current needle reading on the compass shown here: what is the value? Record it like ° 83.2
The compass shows ° 65
